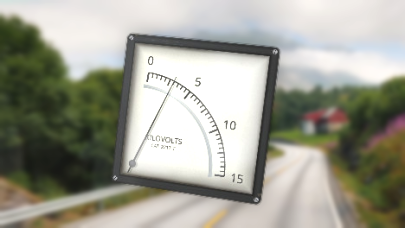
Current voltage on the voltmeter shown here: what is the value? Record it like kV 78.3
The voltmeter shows kV 3
